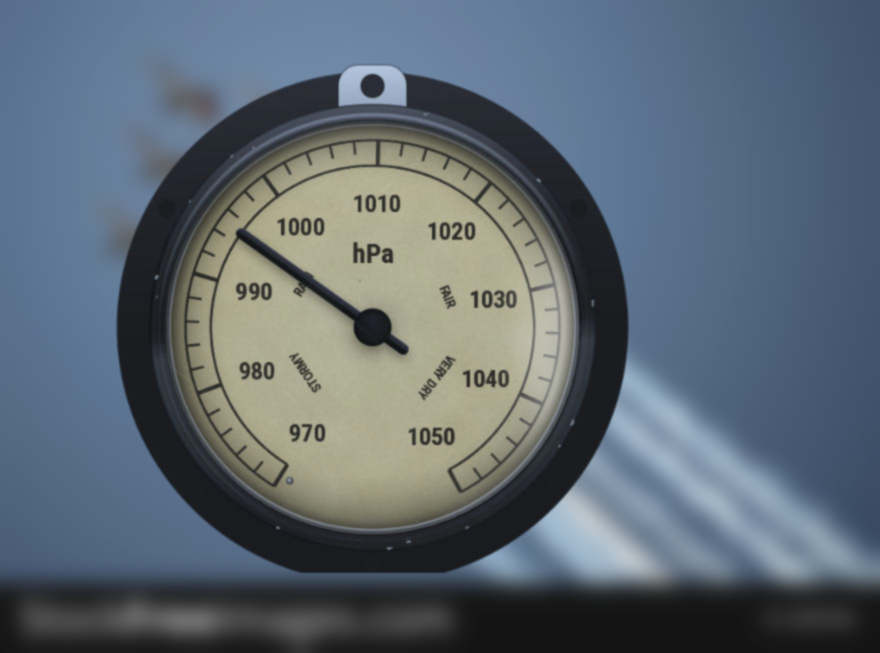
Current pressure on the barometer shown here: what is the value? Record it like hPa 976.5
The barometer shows hPa 995
